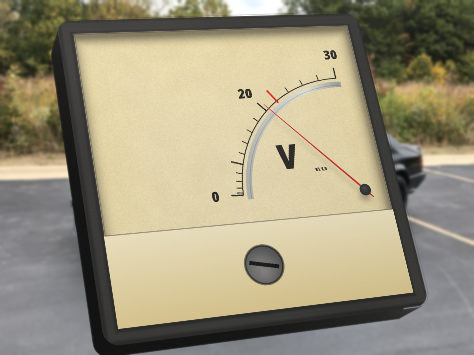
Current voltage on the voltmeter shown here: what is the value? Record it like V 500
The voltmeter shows V 20
